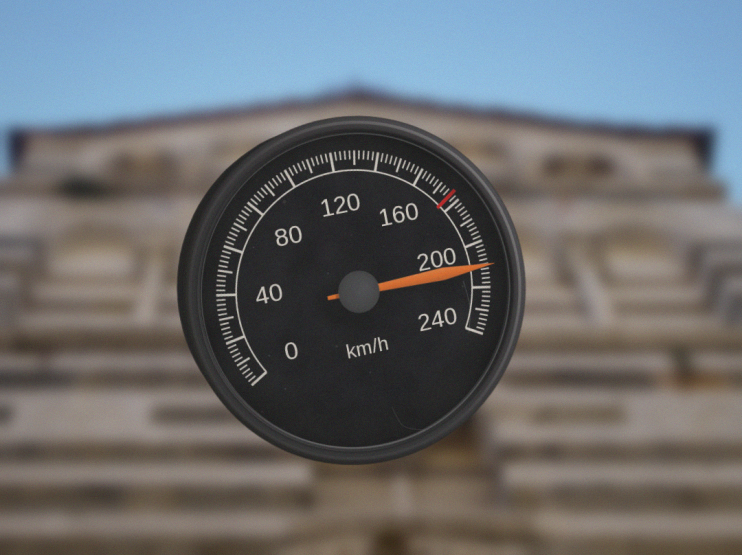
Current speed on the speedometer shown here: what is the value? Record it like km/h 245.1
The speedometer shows km/h 210
